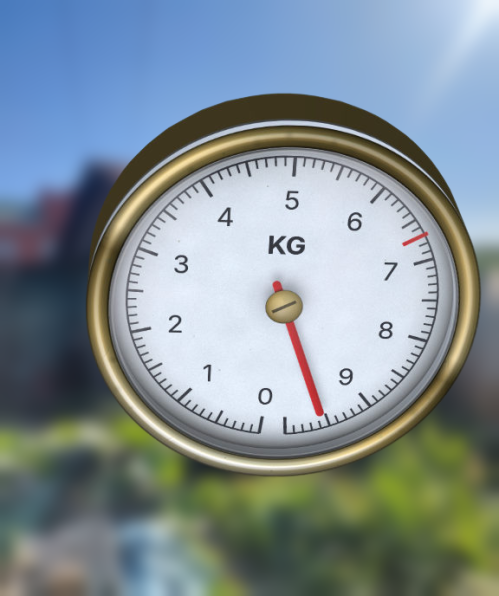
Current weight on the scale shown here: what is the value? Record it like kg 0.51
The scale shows kg 9.55
